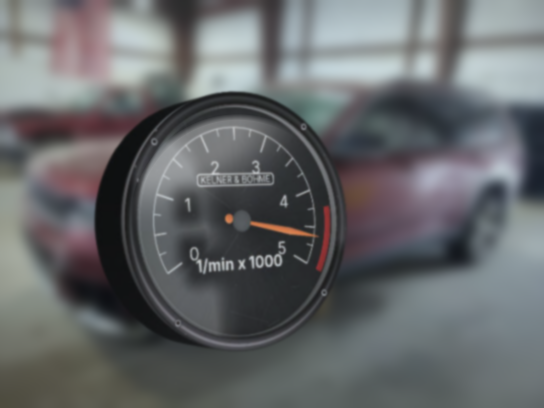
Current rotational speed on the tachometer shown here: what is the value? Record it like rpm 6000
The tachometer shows rpm 4625
